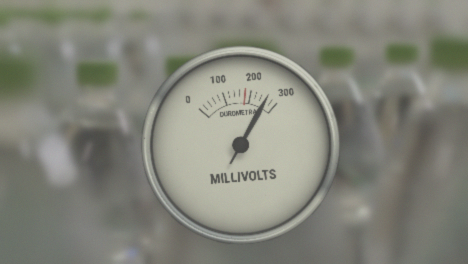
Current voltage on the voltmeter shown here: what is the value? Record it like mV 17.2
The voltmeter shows mV 260
